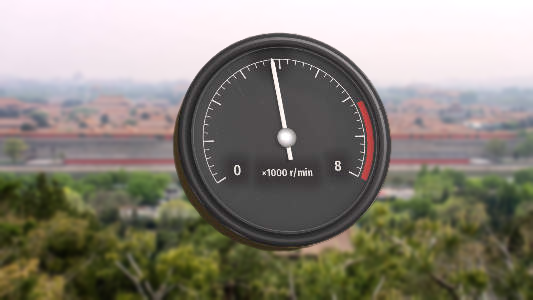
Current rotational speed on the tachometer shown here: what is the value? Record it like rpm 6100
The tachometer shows rpm 3800
